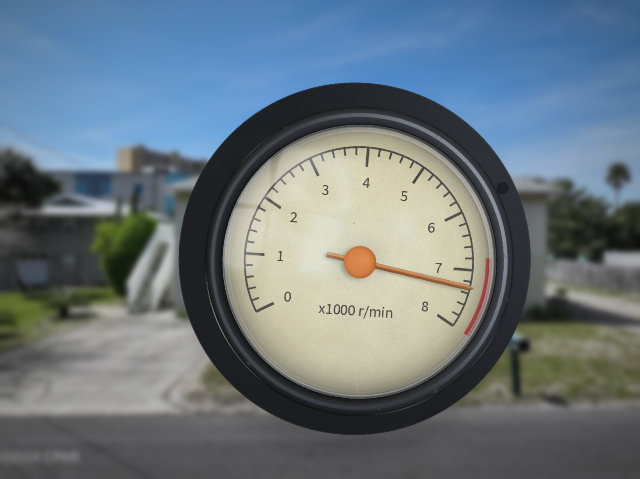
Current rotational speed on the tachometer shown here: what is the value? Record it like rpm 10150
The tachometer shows rpm 7300
